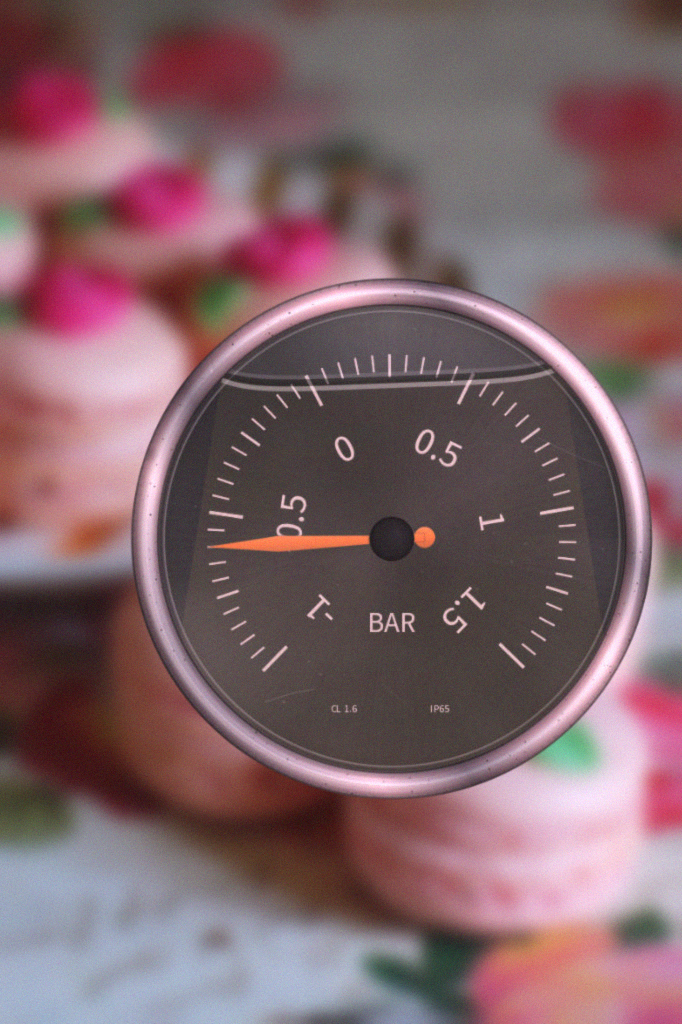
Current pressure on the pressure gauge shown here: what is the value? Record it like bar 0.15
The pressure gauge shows bar -0.6
